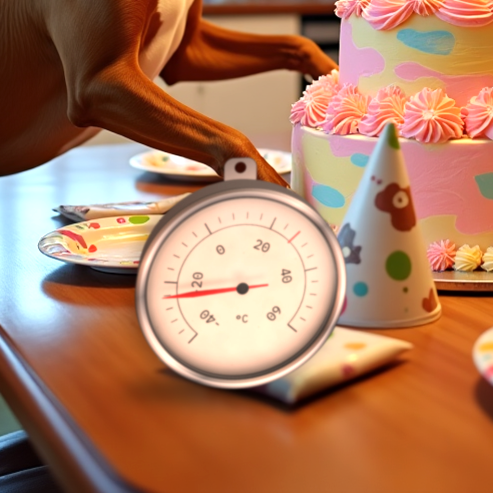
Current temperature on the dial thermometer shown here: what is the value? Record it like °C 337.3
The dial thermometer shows °C -24
